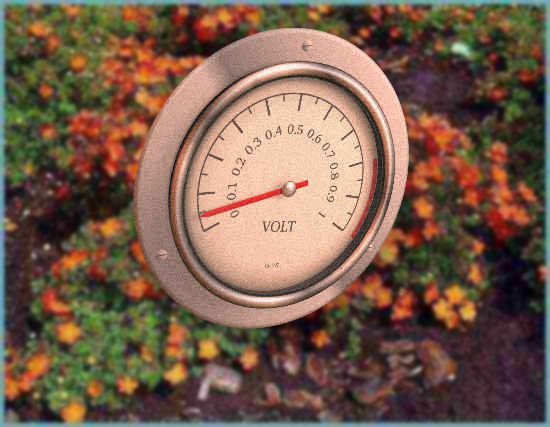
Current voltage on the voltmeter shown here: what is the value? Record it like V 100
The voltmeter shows V 0.05
